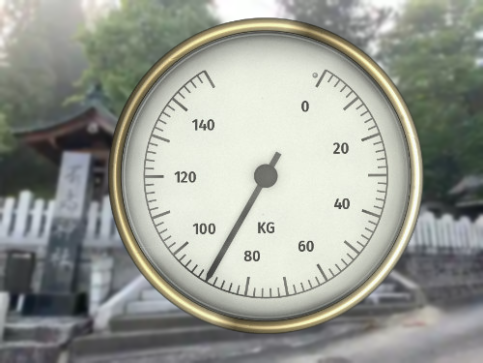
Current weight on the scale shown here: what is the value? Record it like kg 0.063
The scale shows kg 90
